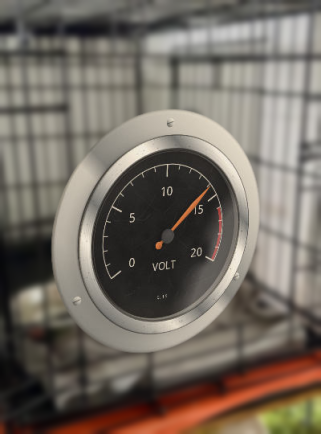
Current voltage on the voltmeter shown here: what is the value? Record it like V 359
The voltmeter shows V 14
